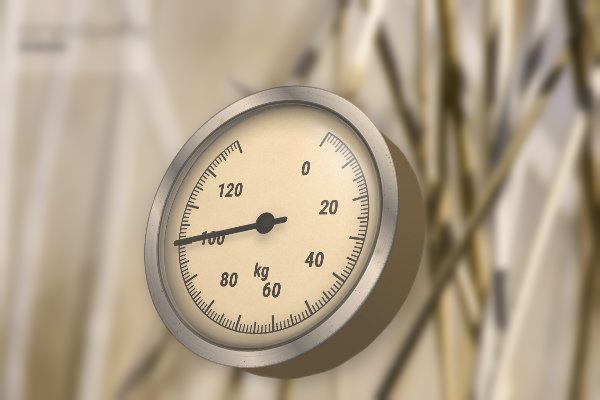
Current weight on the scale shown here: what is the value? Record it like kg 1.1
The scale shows kg 100
